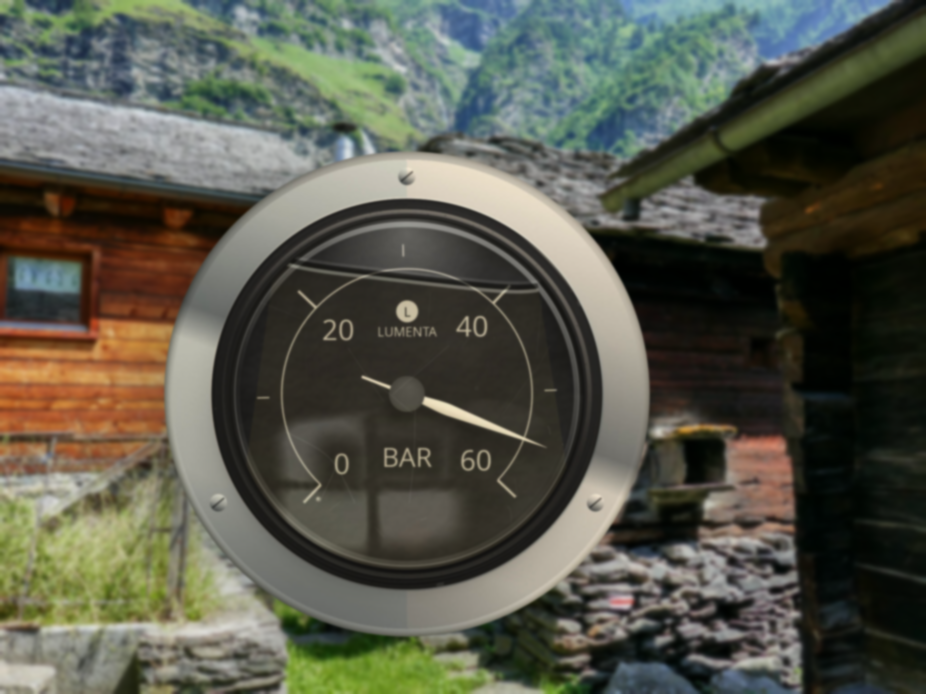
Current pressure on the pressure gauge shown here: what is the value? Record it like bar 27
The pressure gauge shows bar 55
